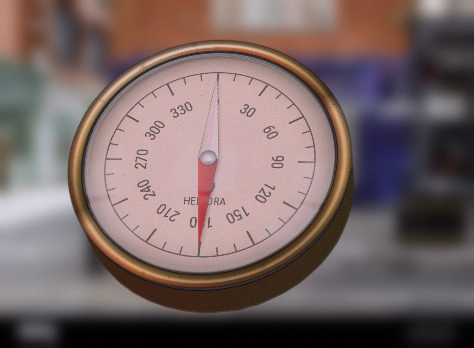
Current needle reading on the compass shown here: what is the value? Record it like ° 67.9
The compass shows ° 180
